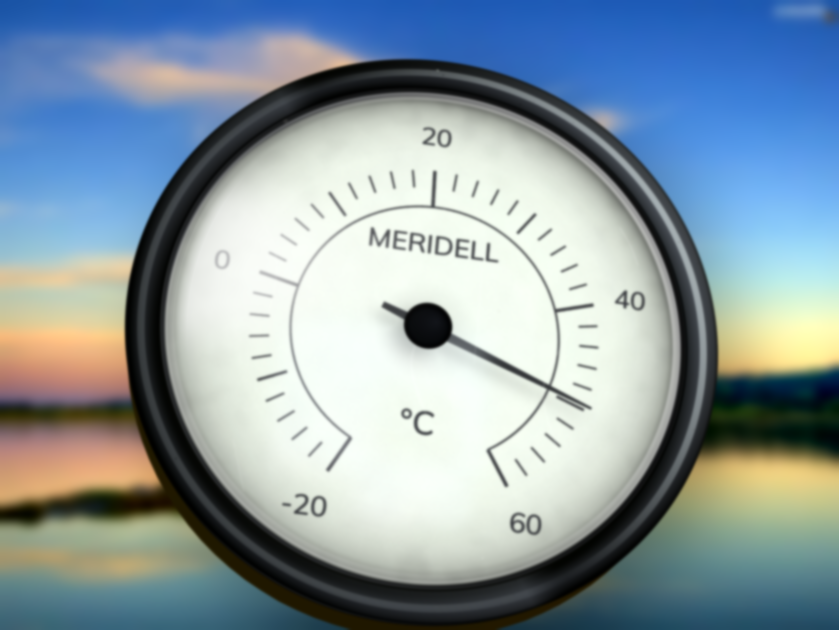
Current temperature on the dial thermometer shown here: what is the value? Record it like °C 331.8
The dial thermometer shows °C 50
